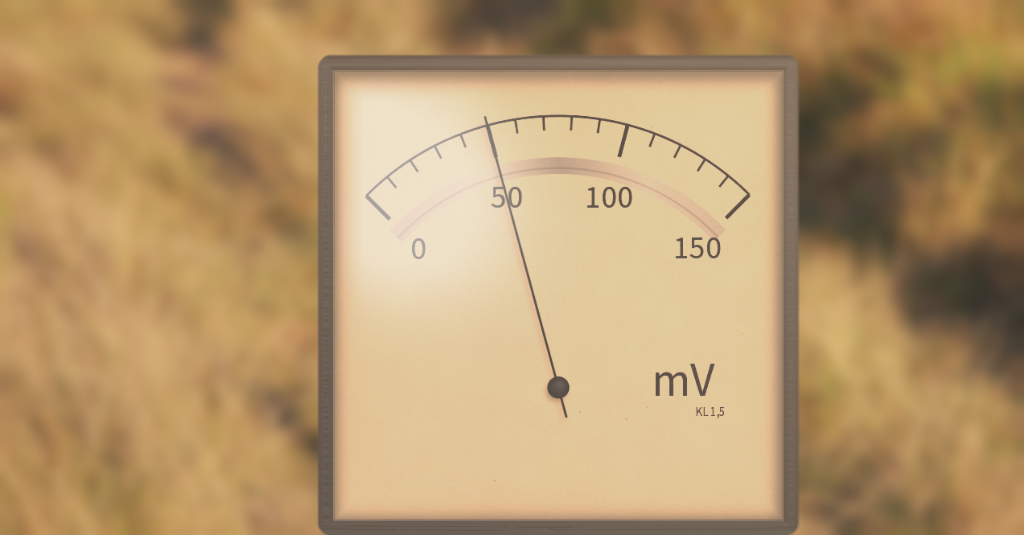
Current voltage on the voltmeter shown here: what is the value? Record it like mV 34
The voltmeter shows mV 50
